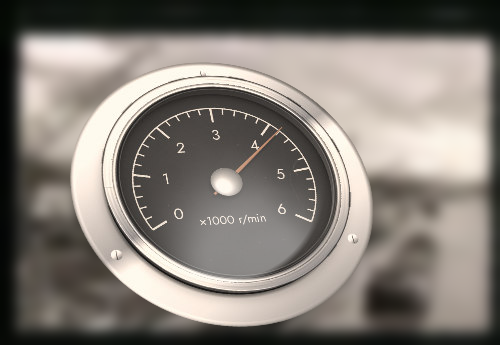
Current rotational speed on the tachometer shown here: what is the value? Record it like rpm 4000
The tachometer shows rpm 4200
